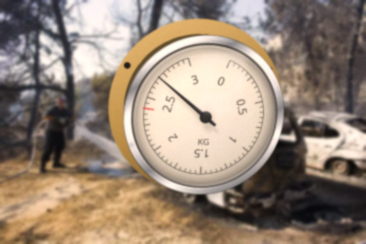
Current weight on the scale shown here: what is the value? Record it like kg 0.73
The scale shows kg 2.7
